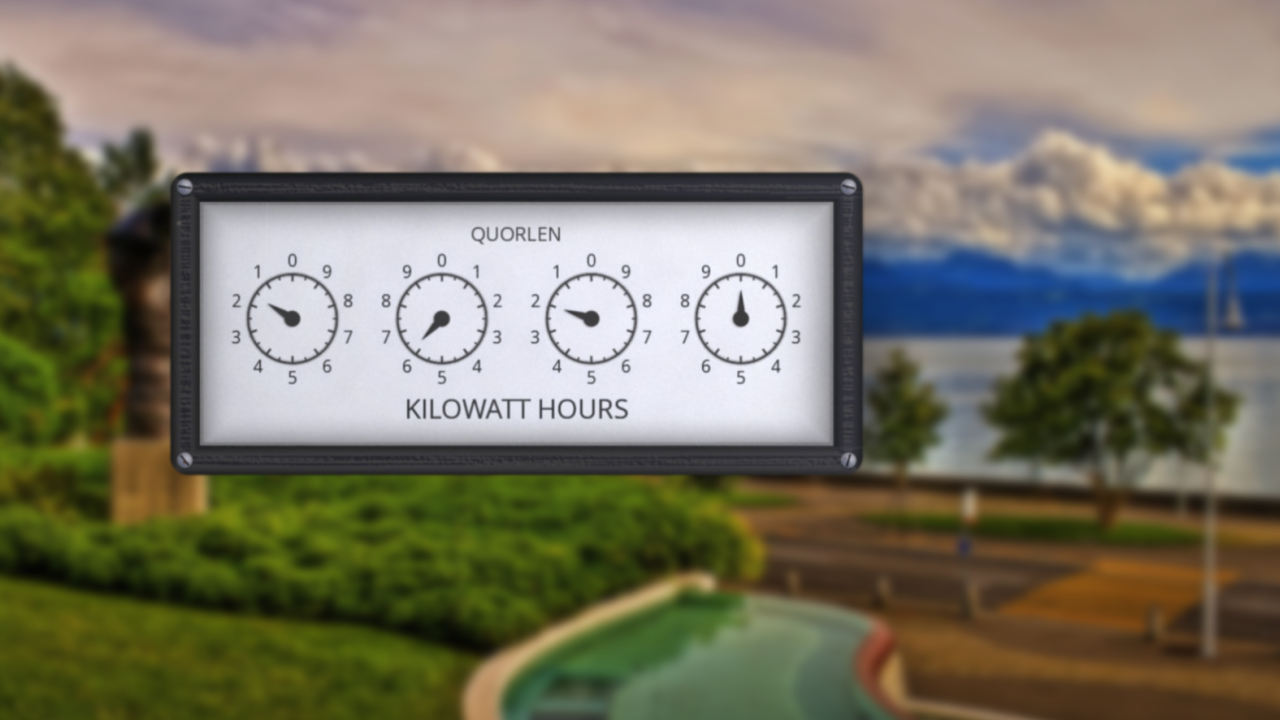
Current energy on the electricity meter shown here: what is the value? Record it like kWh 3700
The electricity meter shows kWh 1620
